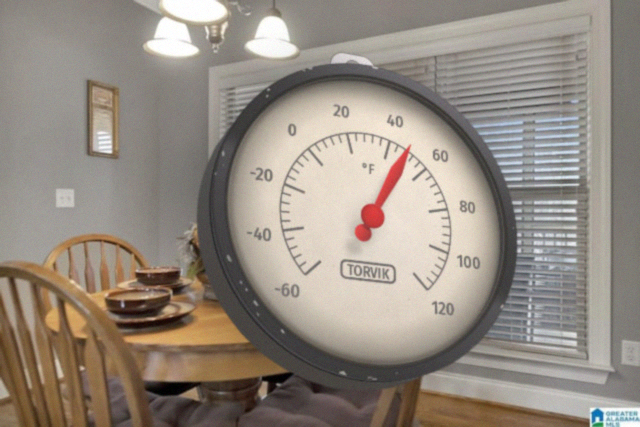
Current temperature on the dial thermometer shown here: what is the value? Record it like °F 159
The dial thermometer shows °F 48
